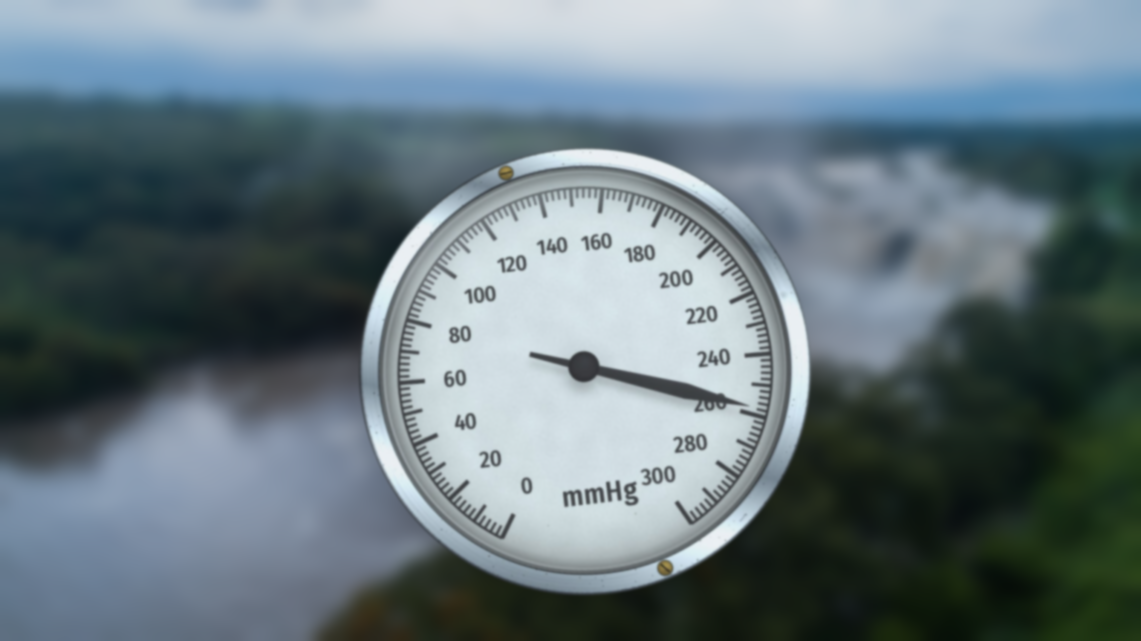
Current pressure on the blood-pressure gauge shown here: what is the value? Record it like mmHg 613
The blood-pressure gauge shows mmHg 258
